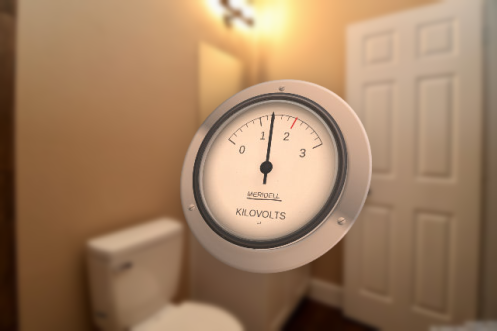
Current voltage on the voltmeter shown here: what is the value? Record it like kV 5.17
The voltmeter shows kV 1.4
